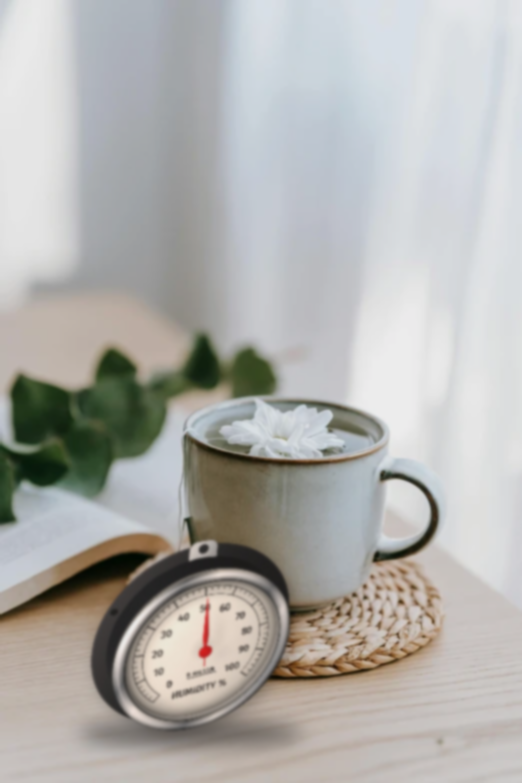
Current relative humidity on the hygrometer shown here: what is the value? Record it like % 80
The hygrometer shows % 50
